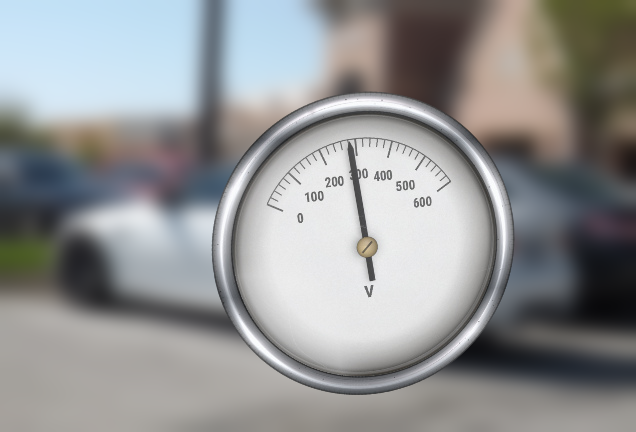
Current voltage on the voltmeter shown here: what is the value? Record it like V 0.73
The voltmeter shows V 280
